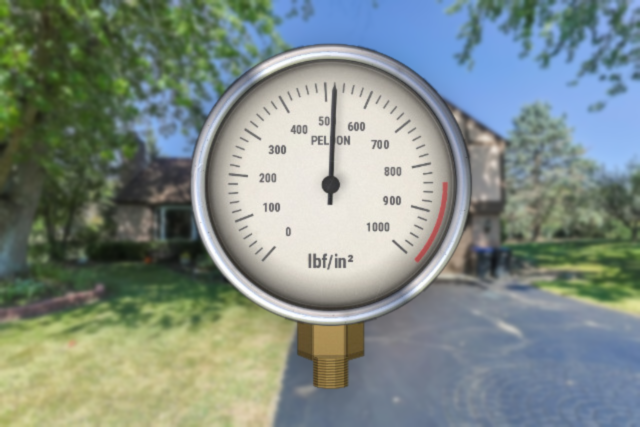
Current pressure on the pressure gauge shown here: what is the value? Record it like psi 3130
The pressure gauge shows psi 520
